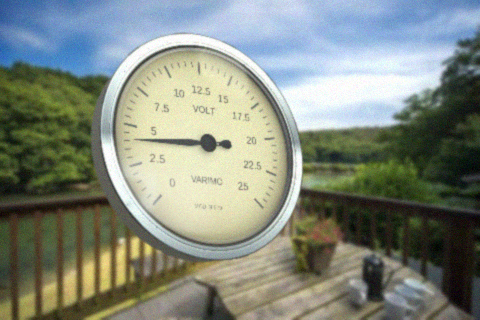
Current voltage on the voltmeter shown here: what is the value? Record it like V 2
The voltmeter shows V 4
